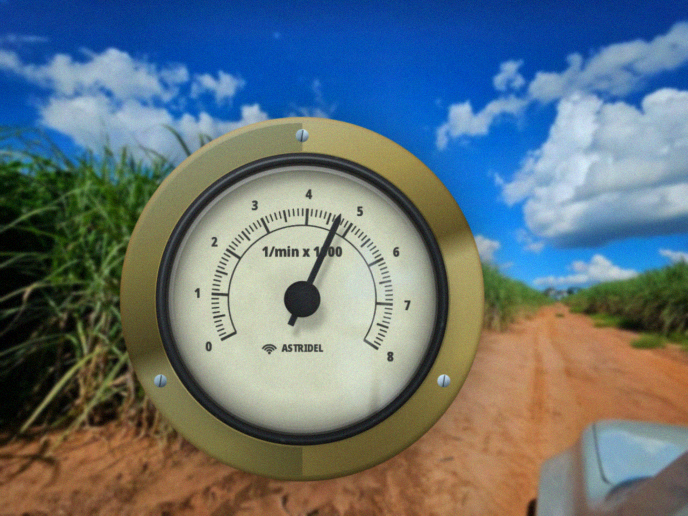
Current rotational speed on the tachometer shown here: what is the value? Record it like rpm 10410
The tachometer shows rpm 4700
